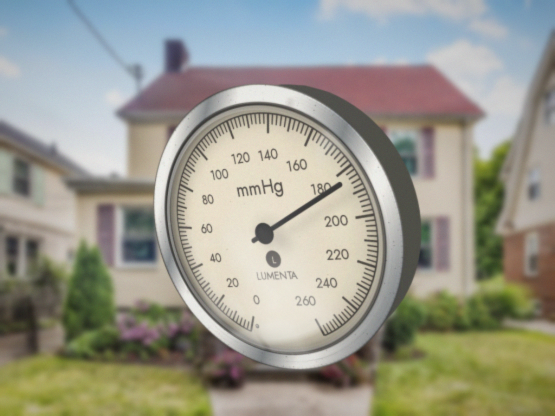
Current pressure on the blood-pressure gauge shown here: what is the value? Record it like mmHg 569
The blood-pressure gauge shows mmHg 184
